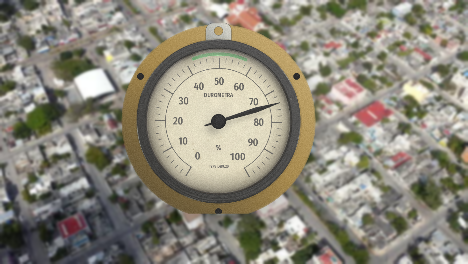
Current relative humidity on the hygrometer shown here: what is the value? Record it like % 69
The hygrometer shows % 74
